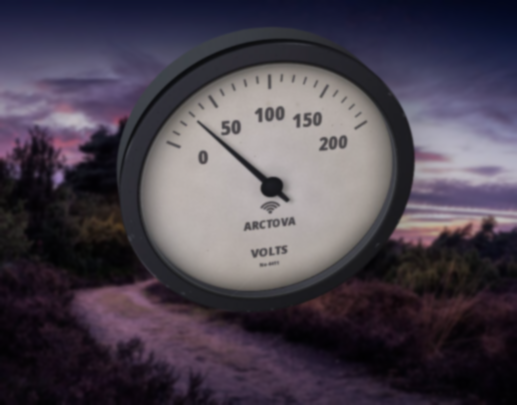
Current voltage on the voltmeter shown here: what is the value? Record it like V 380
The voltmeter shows V 30
